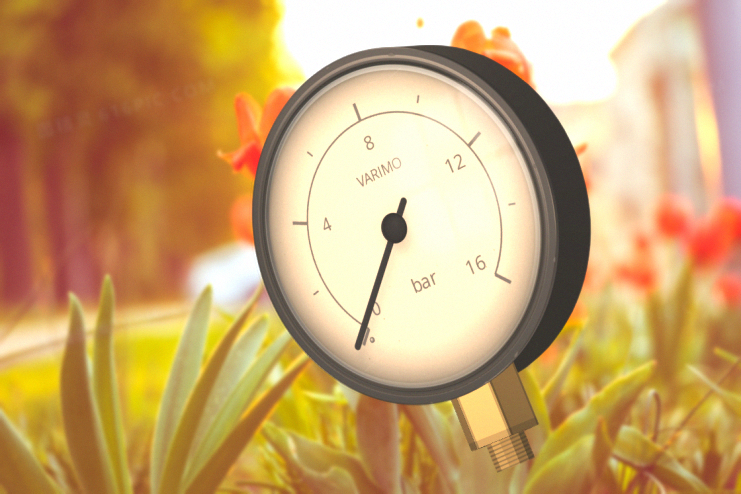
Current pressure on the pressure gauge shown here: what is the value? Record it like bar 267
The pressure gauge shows bar 0
